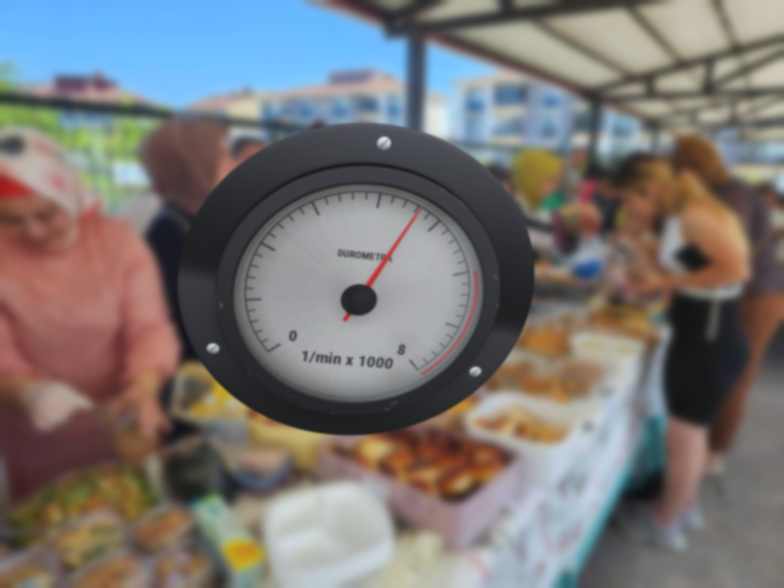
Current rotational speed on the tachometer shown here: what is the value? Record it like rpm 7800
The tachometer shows rpm 4600
